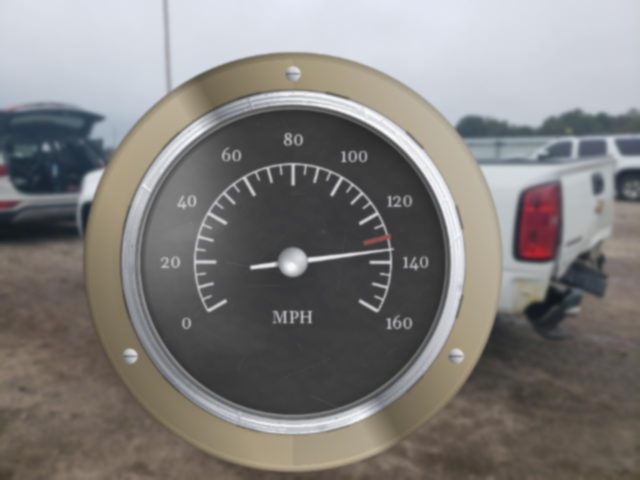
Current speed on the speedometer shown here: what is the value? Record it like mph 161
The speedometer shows mph 135
